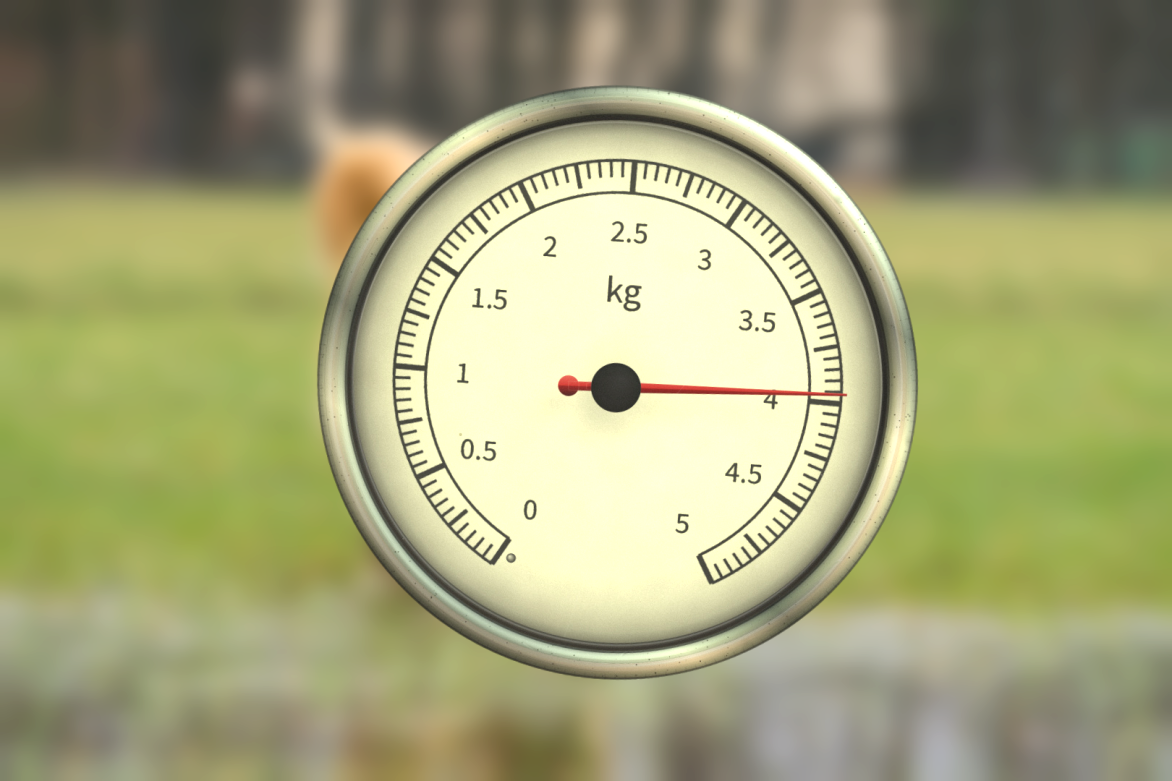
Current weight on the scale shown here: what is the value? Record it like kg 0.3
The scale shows kg 3.95
